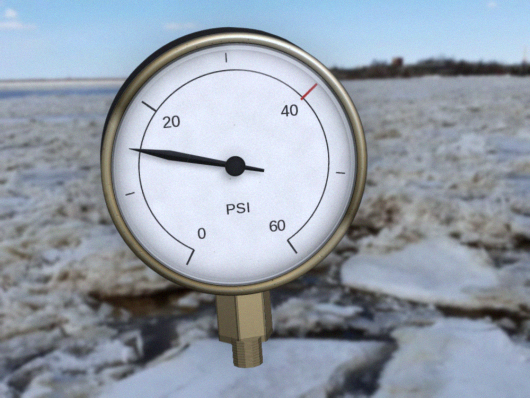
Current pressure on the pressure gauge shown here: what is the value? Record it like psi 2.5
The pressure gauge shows psi 15
